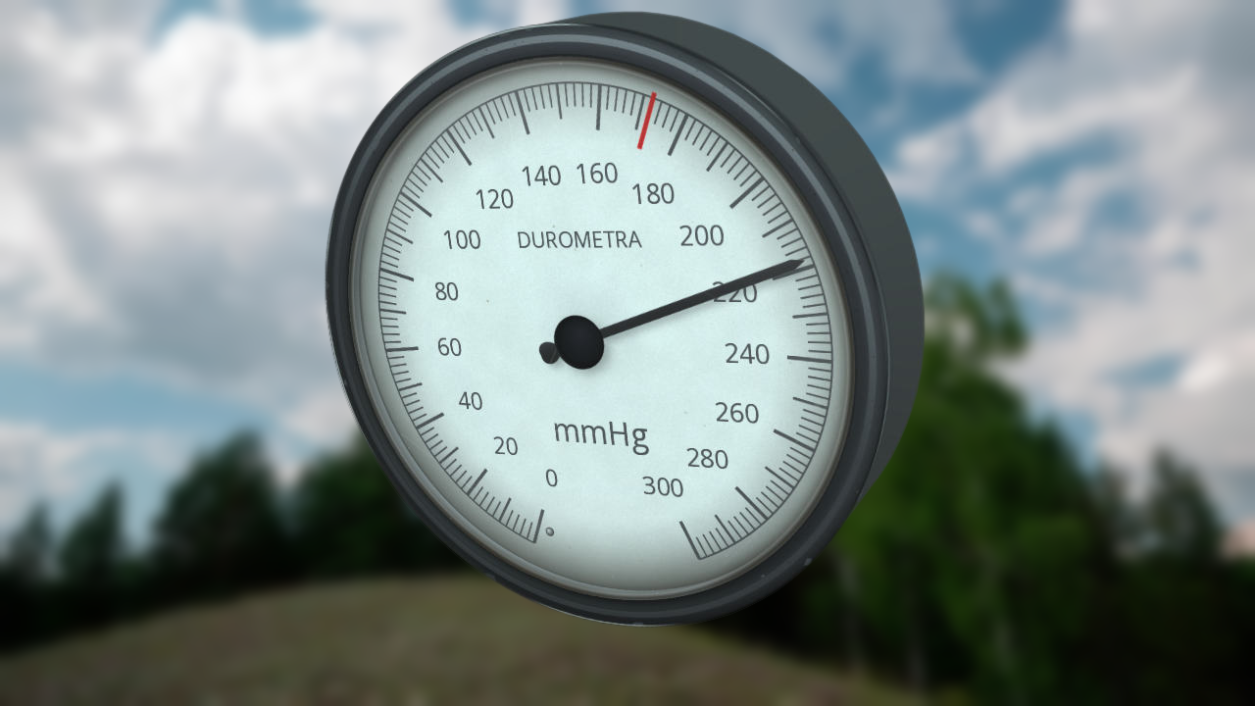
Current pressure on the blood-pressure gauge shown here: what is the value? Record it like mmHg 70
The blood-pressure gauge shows mmHg 218
